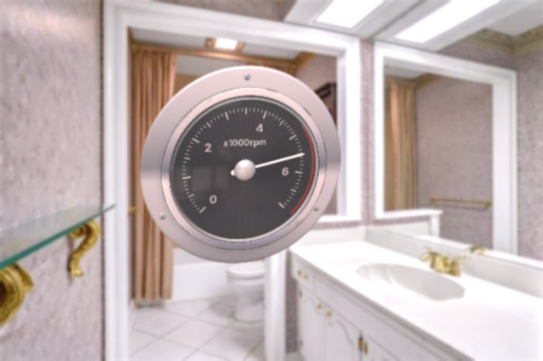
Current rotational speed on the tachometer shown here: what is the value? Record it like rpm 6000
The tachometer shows rpm 5500
